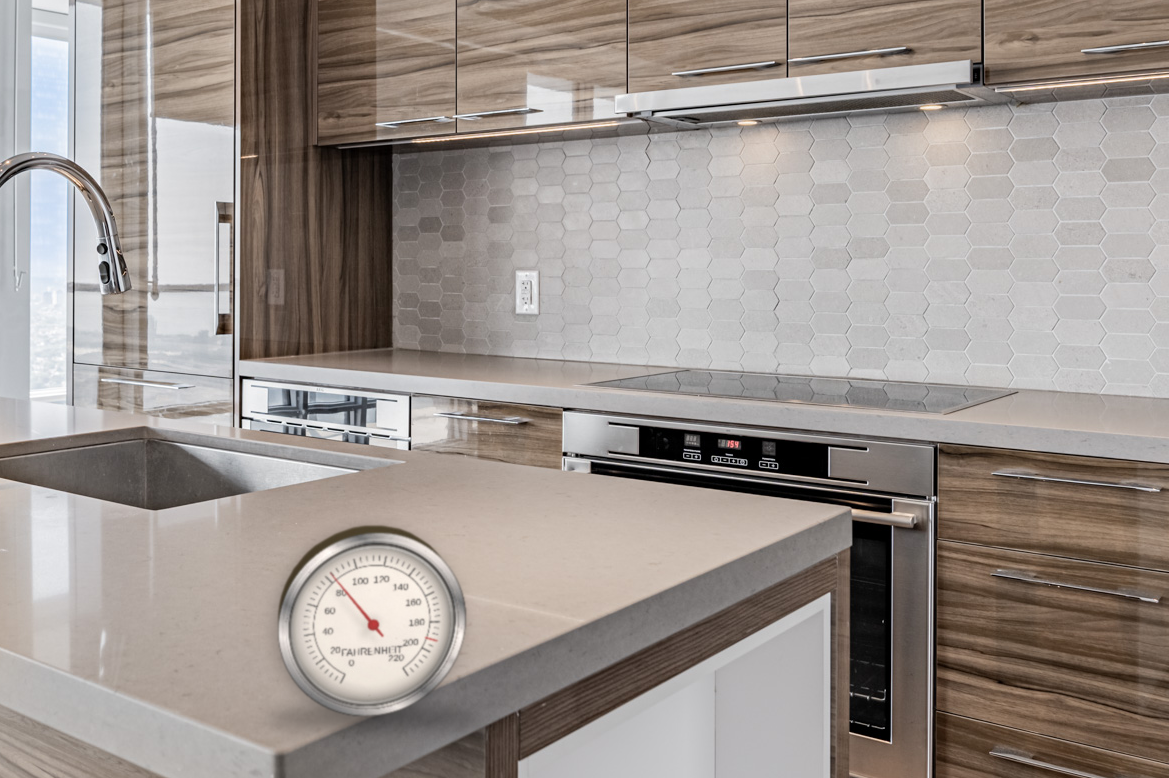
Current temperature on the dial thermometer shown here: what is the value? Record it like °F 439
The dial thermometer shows °F 84
